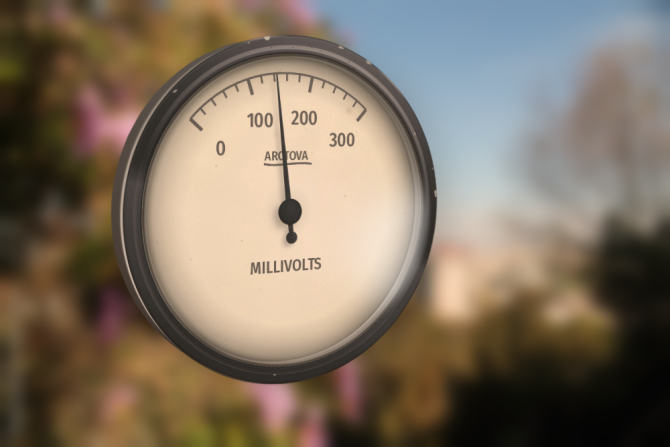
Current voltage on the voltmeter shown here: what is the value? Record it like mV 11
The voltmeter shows mV 140
